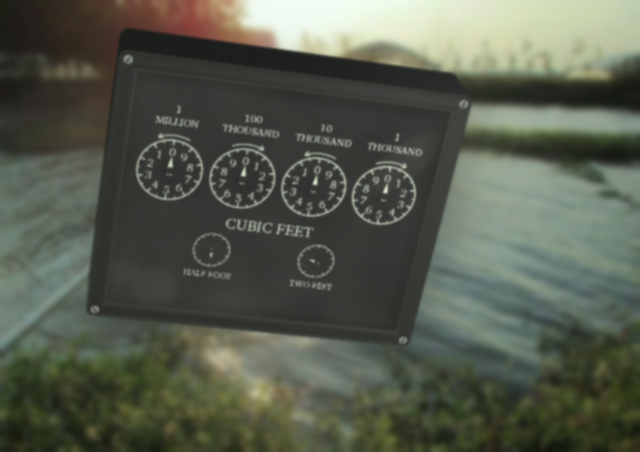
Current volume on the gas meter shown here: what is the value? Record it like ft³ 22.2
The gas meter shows ft³ 0
